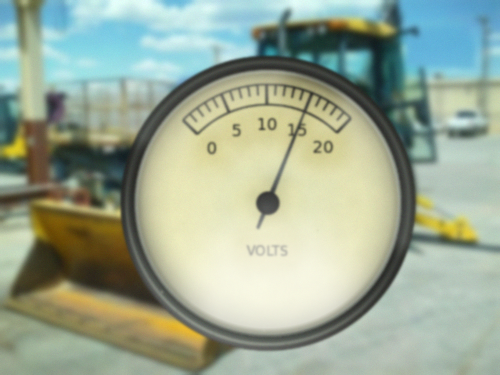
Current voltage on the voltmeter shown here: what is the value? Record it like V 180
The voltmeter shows V 15
